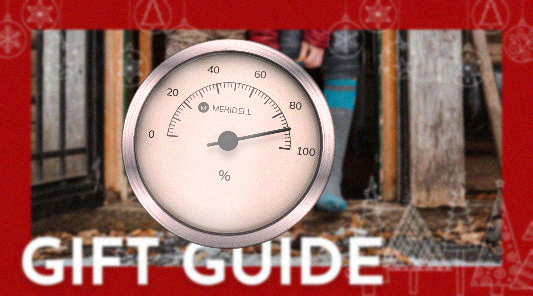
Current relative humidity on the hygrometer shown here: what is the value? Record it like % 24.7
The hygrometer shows % 90
